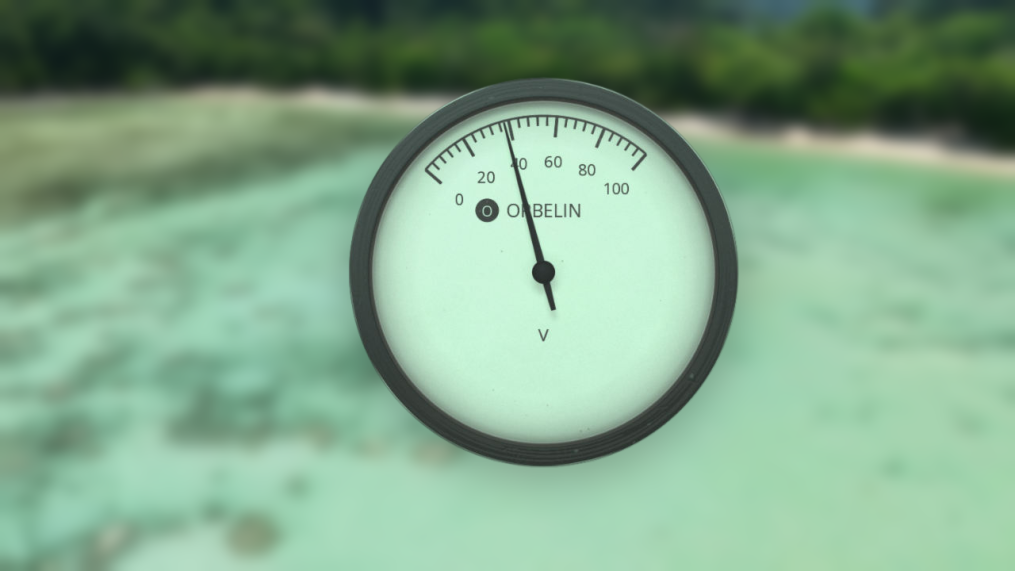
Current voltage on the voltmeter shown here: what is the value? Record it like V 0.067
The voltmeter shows V 38
